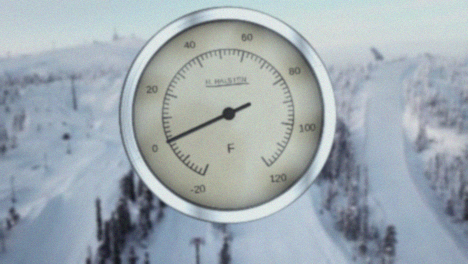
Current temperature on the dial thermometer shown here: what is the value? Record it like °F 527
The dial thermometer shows °F 0
